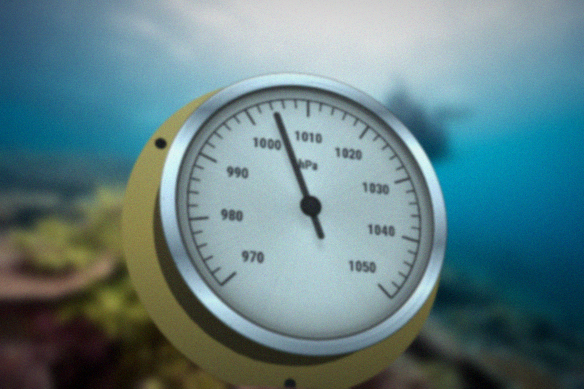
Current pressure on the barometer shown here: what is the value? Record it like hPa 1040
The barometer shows hPa 1004
